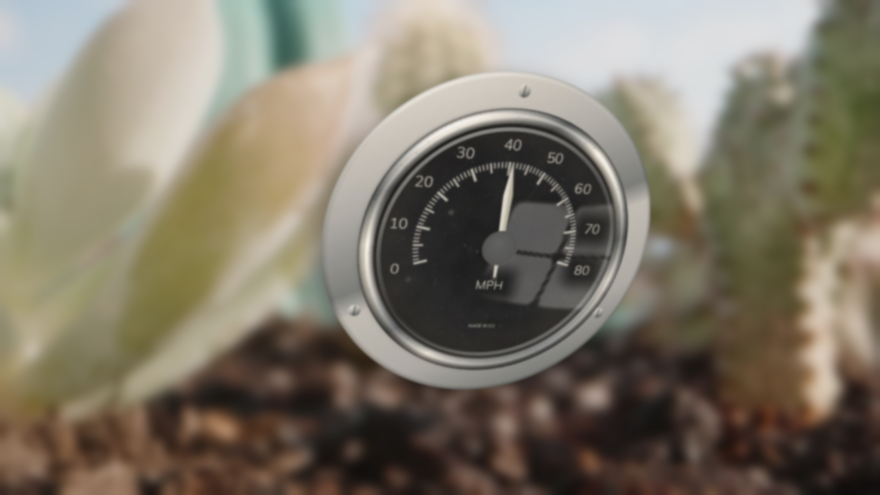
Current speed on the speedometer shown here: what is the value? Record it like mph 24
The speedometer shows mph 40
